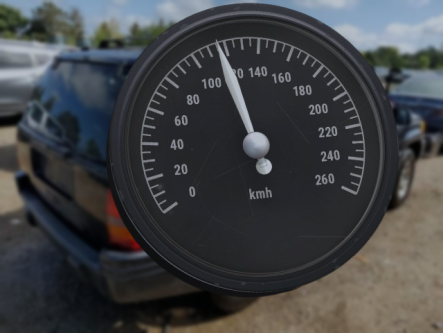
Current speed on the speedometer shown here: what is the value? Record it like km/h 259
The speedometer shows km/h 115
